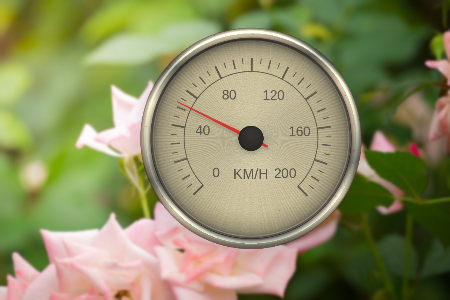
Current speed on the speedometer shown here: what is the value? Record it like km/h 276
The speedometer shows km/h 52.5
